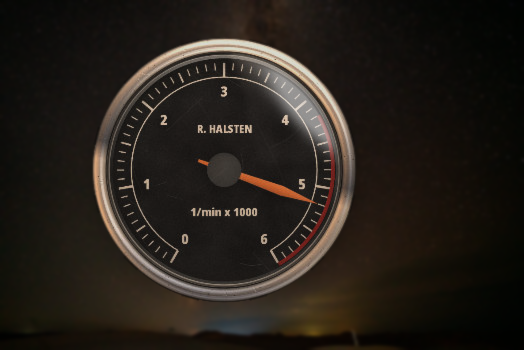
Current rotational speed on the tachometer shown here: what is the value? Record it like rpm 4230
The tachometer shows rpm 5200
